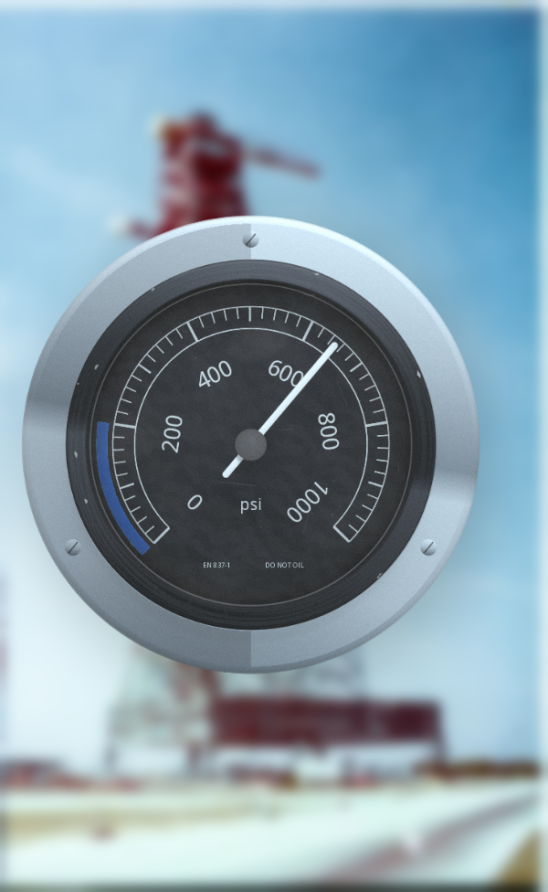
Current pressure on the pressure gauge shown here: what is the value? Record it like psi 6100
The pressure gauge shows psi 650
